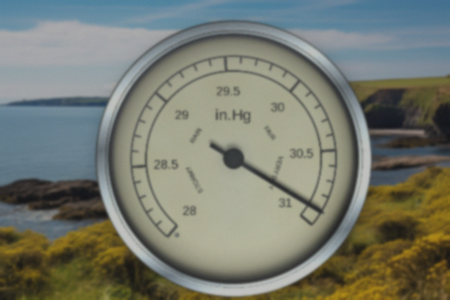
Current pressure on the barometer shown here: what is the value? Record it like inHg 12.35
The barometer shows inHg 30.9
